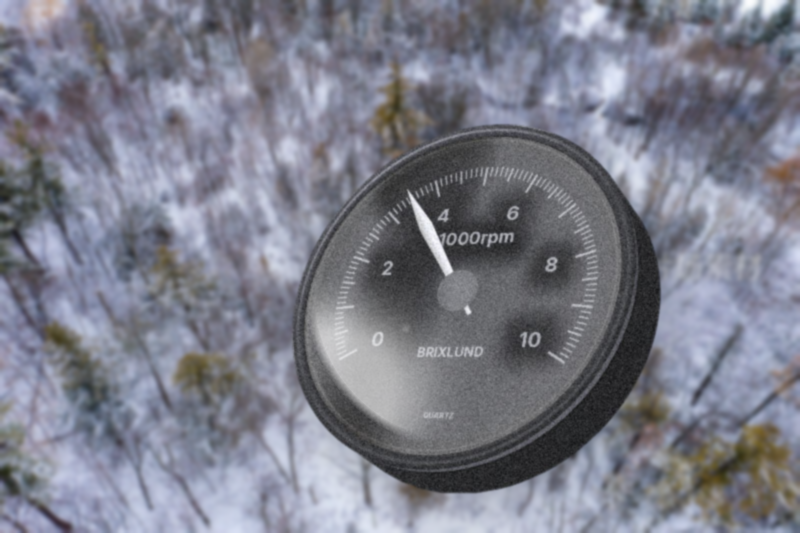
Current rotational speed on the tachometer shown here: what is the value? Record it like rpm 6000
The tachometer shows rpm 3500
